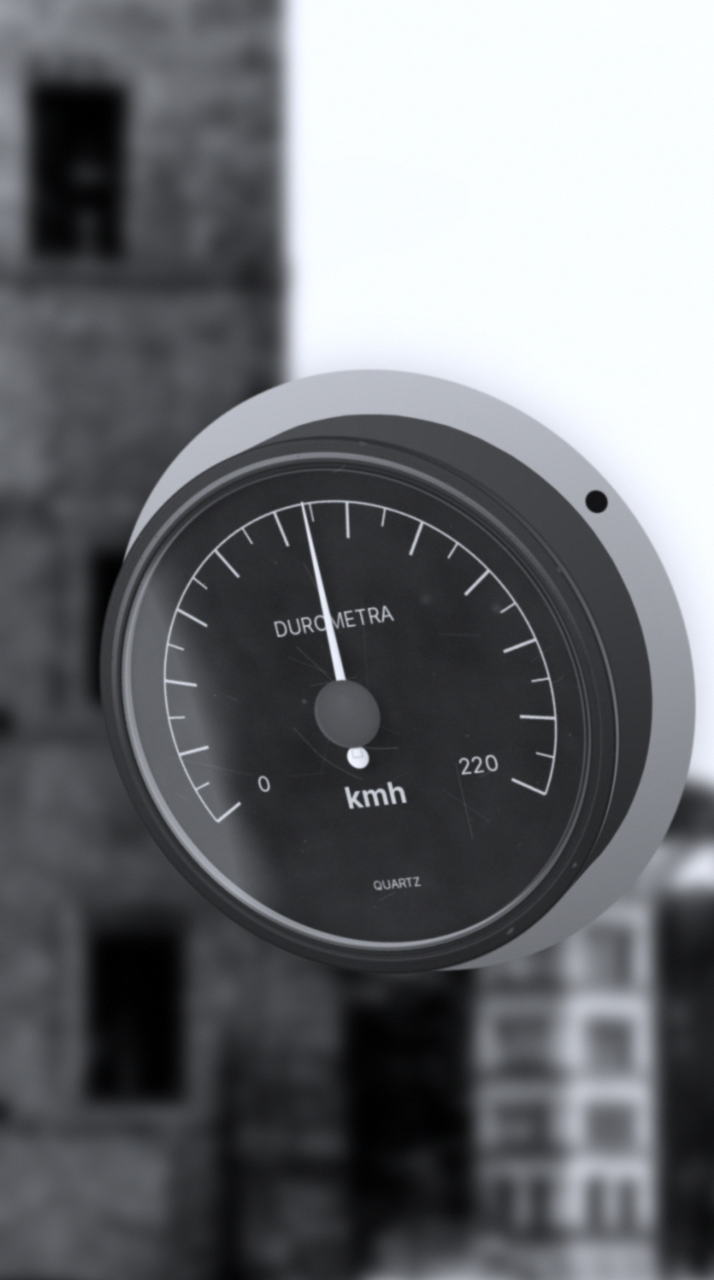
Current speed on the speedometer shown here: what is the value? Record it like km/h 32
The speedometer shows km/h 110
